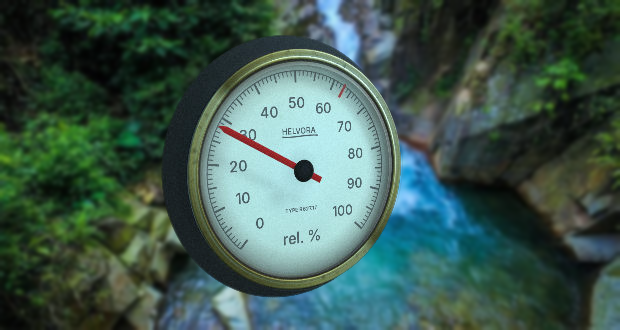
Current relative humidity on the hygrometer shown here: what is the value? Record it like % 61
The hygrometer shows % 28
